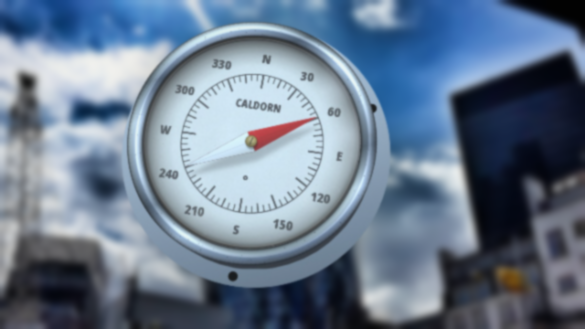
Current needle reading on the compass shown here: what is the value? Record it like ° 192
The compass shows ° 60
